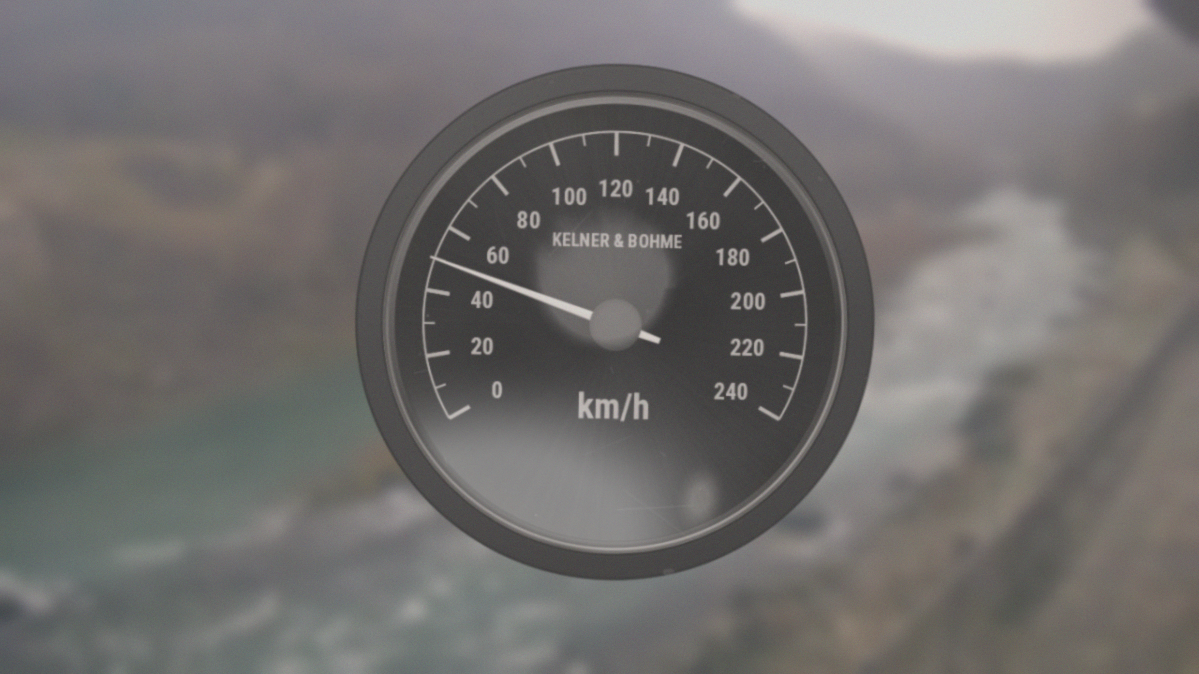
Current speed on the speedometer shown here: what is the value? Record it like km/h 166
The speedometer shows km/h 50
